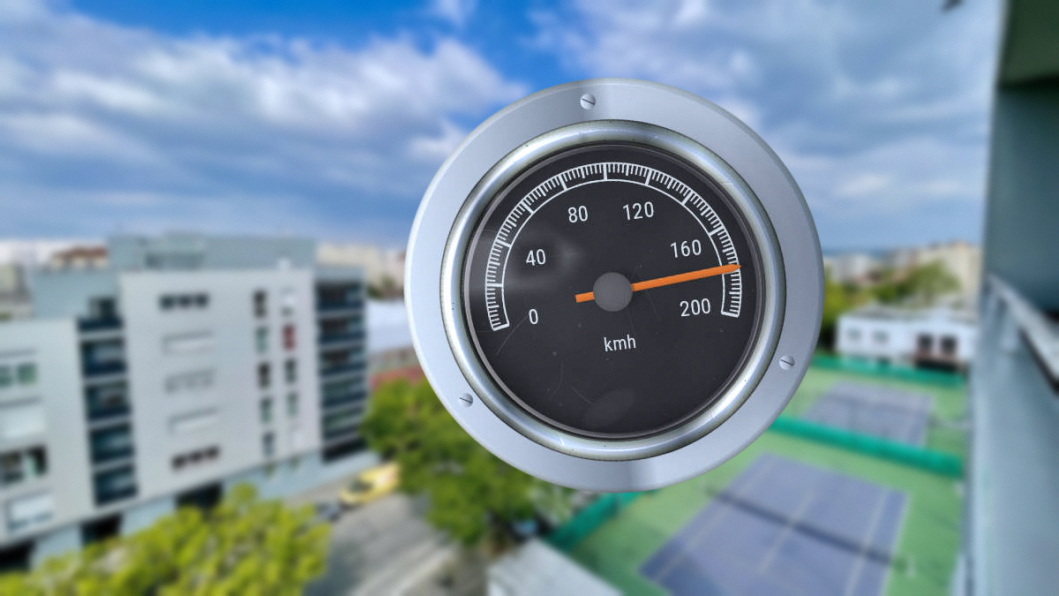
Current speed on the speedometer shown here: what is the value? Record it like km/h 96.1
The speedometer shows km/h 178
